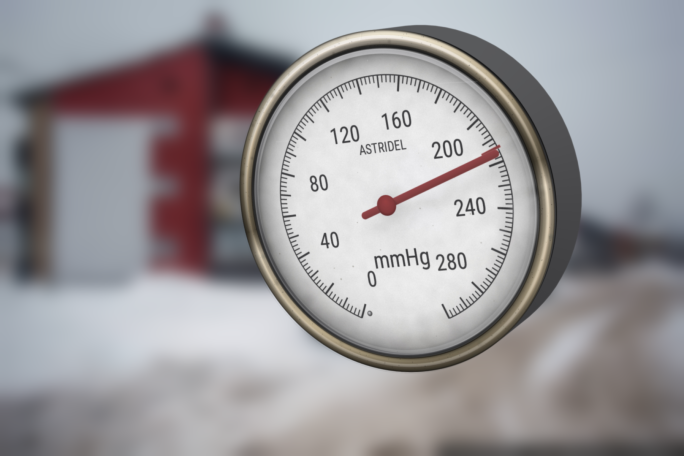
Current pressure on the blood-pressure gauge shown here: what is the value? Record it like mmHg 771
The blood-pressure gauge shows mmHg 216
